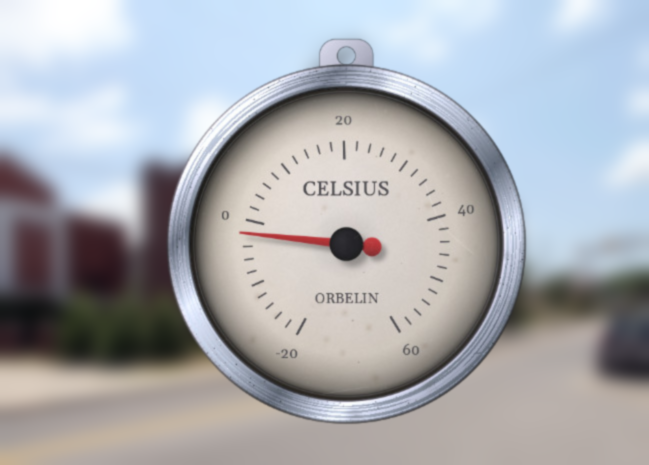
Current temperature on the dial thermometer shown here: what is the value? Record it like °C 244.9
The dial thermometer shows °C -2
